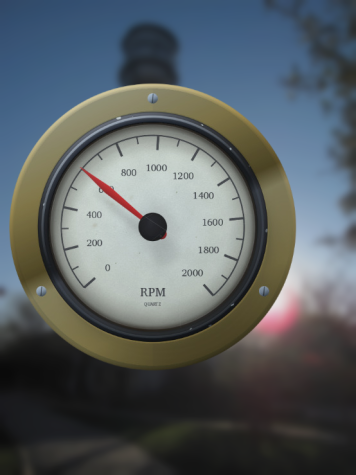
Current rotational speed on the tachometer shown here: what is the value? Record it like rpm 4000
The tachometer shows rpm 600
